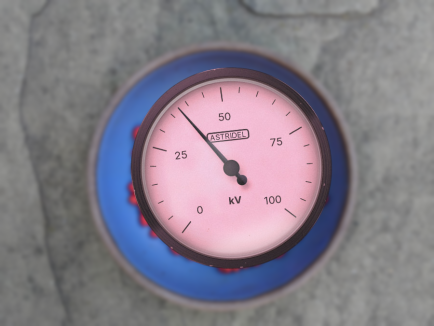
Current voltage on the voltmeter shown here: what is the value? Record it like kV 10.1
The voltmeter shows kV 37.5
